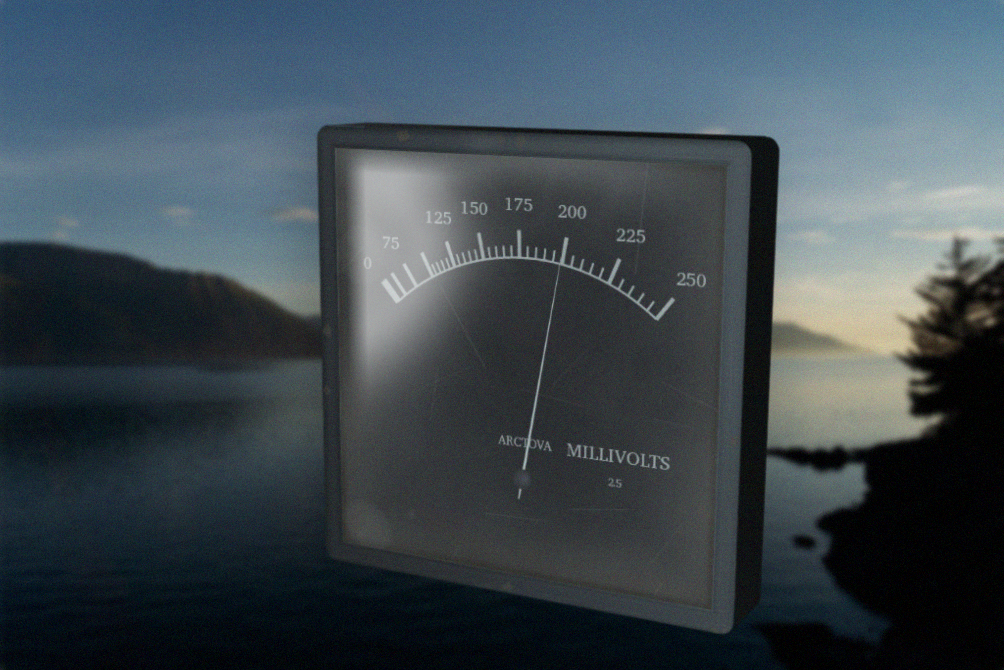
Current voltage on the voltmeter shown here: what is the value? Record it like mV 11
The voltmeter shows mV 200
